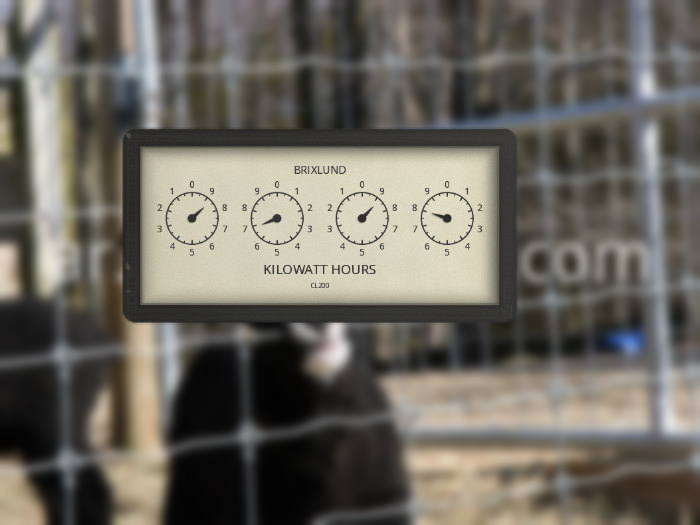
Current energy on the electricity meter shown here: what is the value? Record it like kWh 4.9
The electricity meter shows kWh 8688
